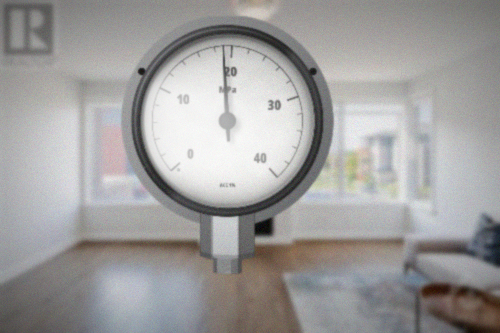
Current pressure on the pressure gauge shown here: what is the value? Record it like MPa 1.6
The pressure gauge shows MPa 19
